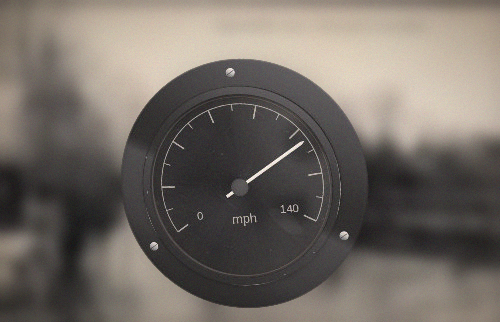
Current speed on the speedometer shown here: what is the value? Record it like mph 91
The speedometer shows mph 105
